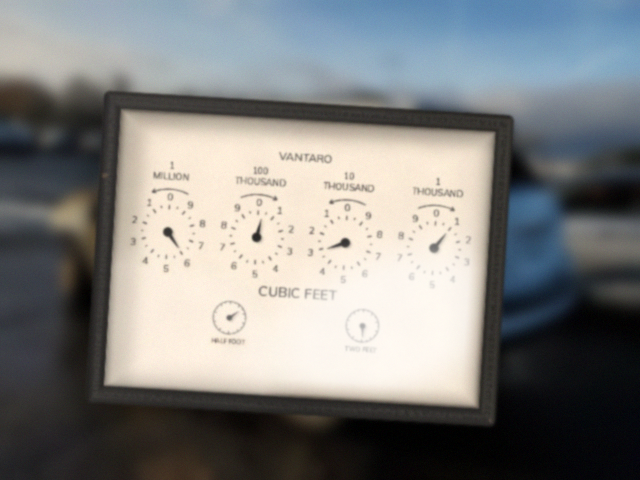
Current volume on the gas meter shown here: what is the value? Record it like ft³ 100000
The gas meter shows ft³ 603100
